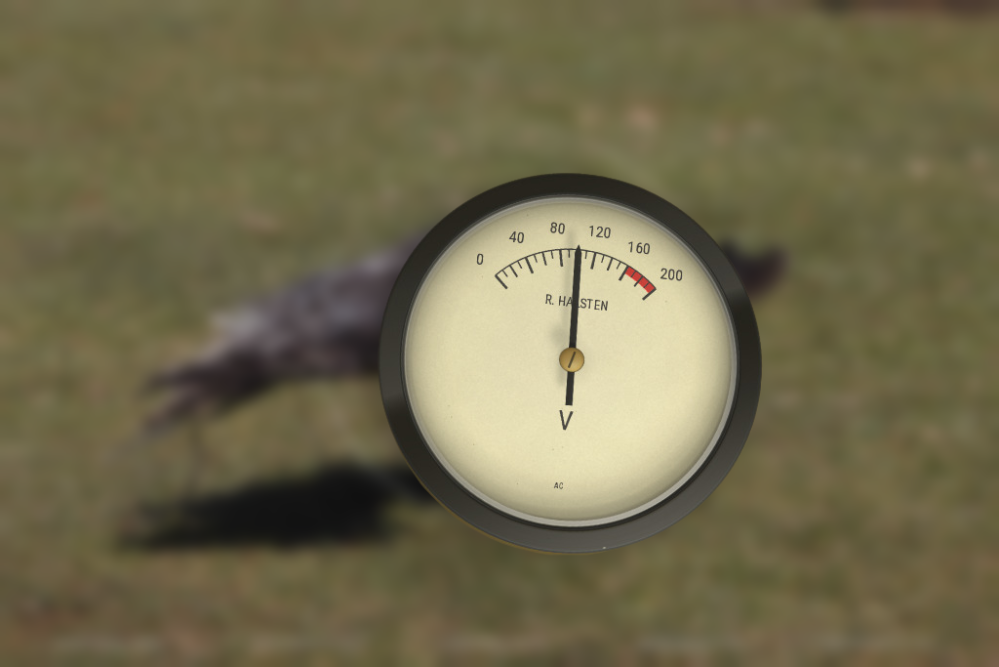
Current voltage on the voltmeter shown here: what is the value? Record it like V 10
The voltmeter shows V 100
